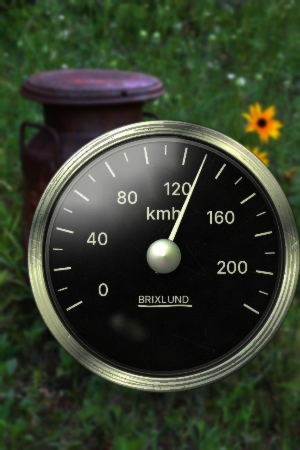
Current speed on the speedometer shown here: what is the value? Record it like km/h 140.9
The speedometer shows km/h 130
